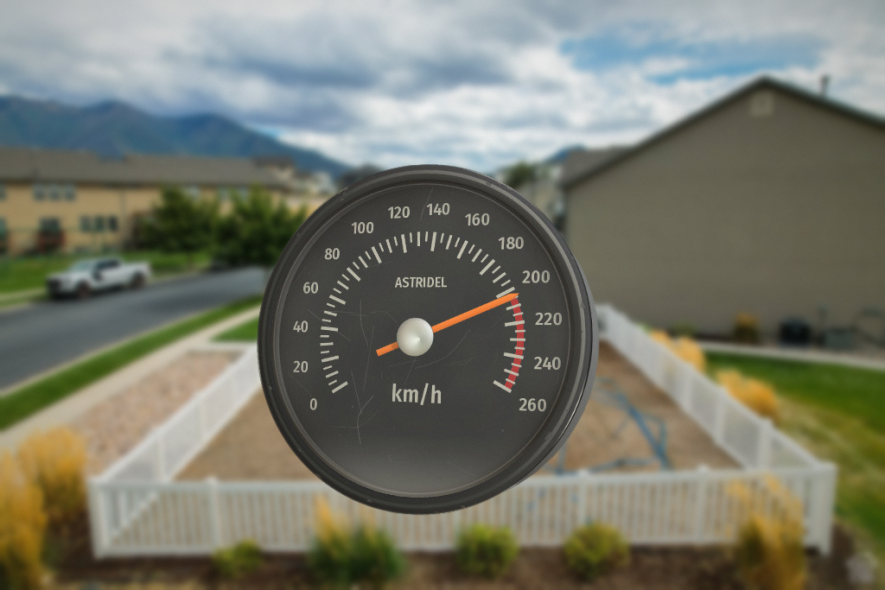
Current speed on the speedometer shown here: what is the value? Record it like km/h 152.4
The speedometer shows km/h 205
